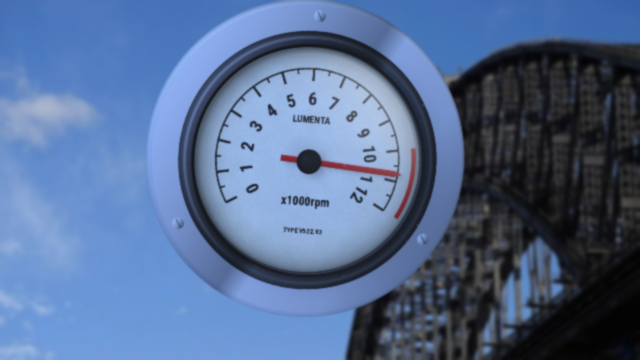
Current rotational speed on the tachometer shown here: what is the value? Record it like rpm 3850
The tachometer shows rpm 10750
